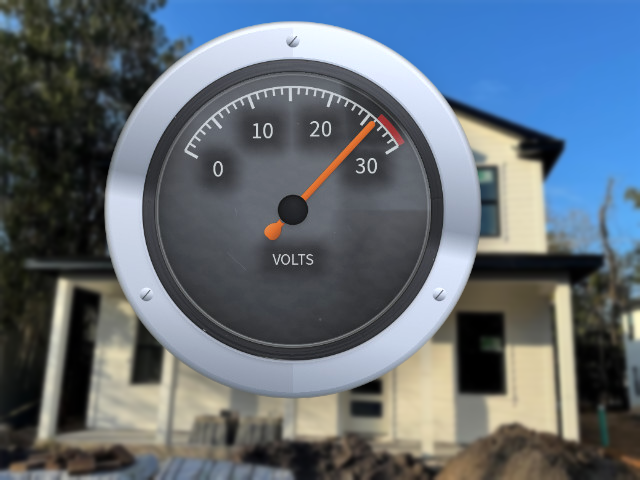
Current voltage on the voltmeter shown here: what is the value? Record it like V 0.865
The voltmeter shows V 26
